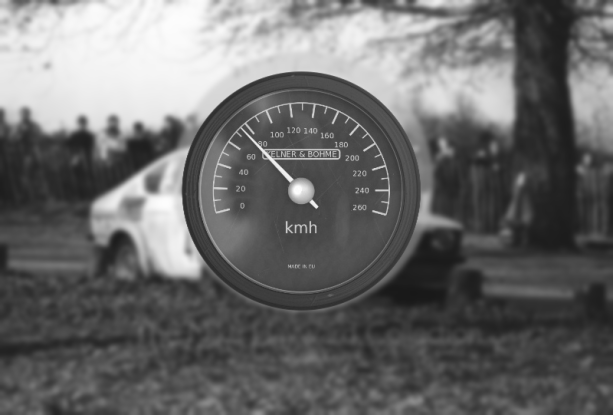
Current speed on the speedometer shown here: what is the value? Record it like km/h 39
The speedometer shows km/h 75
